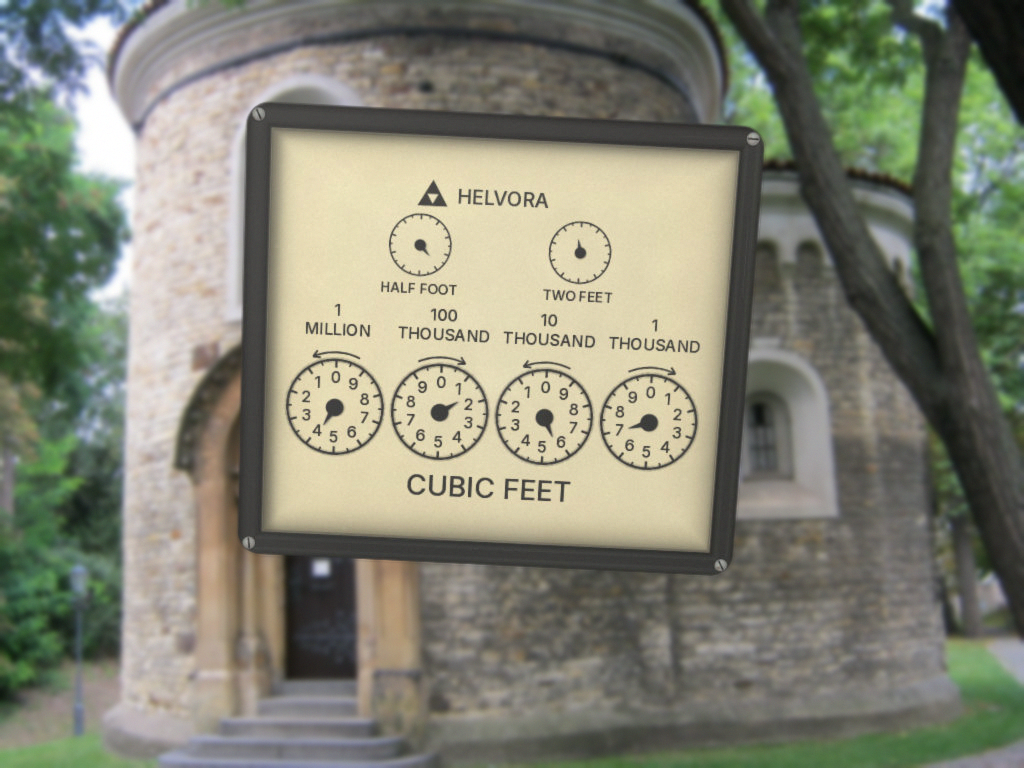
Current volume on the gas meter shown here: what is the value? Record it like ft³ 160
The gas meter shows ft³ 415700
